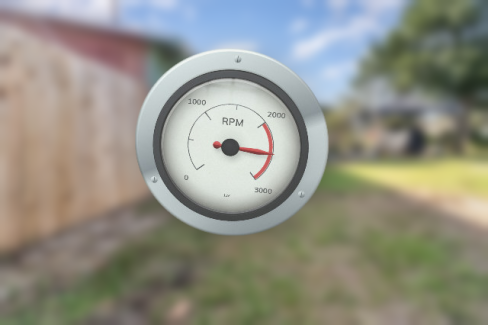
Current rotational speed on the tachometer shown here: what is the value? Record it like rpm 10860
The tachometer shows rpm 2500
